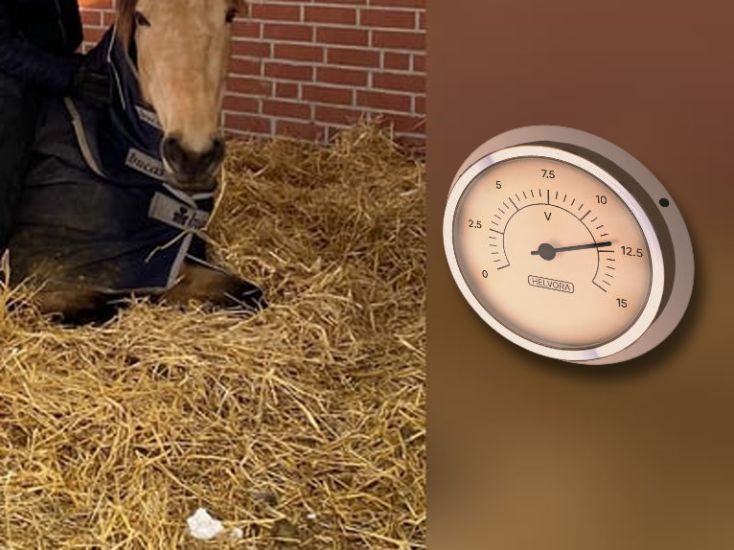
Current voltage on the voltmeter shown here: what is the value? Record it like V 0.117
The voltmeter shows V 12
